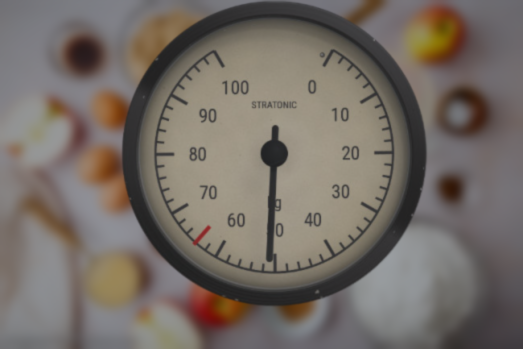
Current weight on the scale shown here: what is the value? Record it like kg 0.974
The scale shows kg 51
